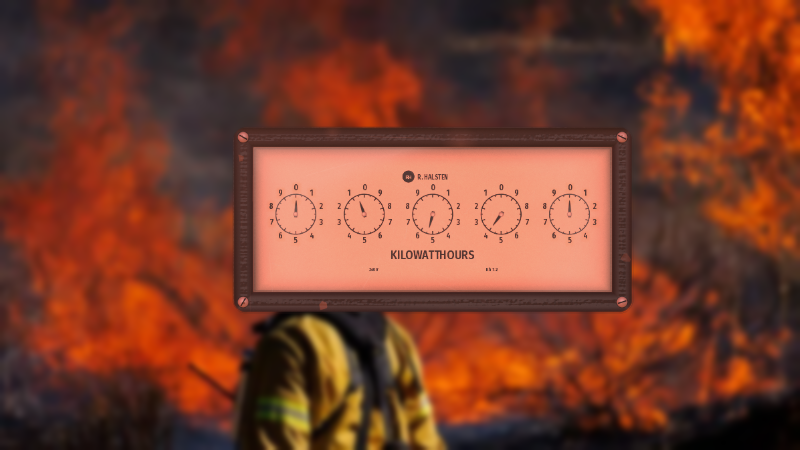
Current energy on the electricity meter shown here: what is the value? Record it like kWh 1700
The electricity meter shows kWh 540
